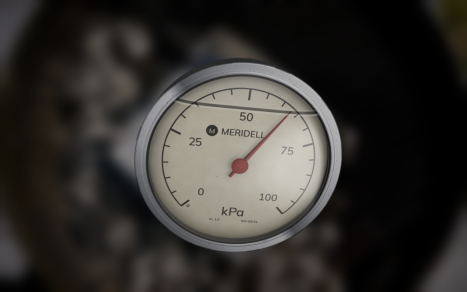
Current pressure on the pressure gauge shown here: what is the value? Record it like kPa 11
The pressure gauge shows kPa 62.5
